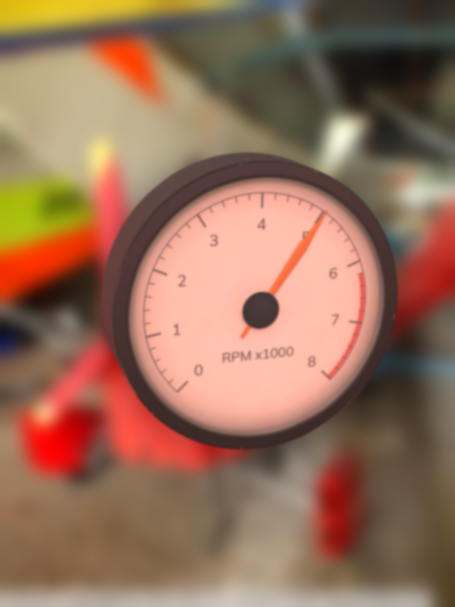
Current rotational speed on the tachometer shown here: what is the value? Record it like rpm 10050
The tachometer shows rpm 5000
